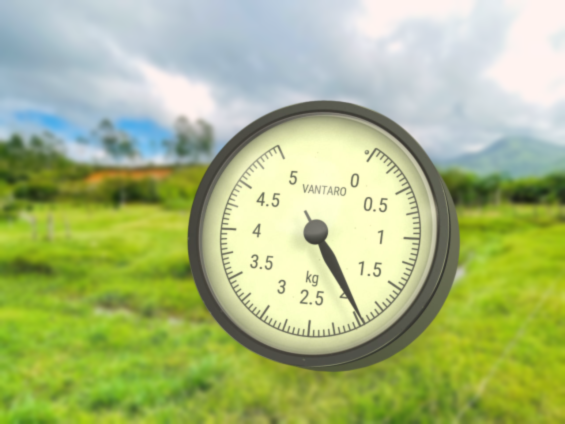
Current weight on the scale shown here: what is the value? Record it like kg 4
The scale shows kg 1.95
